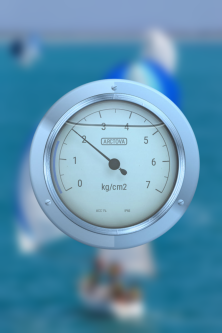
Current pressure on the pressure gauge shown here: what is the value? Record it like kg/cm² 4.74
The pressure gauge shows kg/cm² 2
